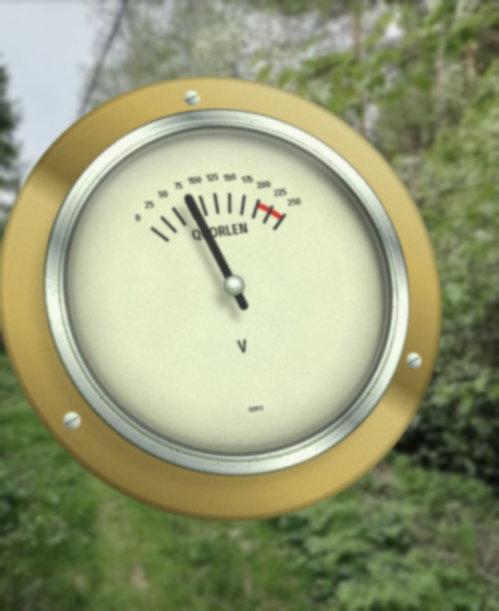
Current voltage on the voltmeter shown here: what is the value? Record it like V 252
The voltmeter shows V 75
